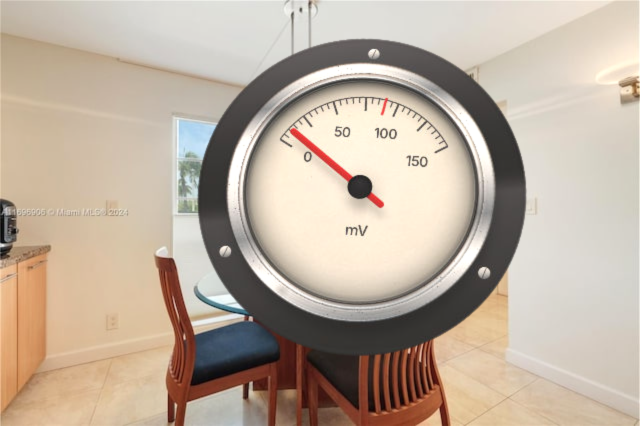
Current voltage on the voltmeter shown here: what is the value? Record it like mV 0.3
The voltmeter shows mV 10
